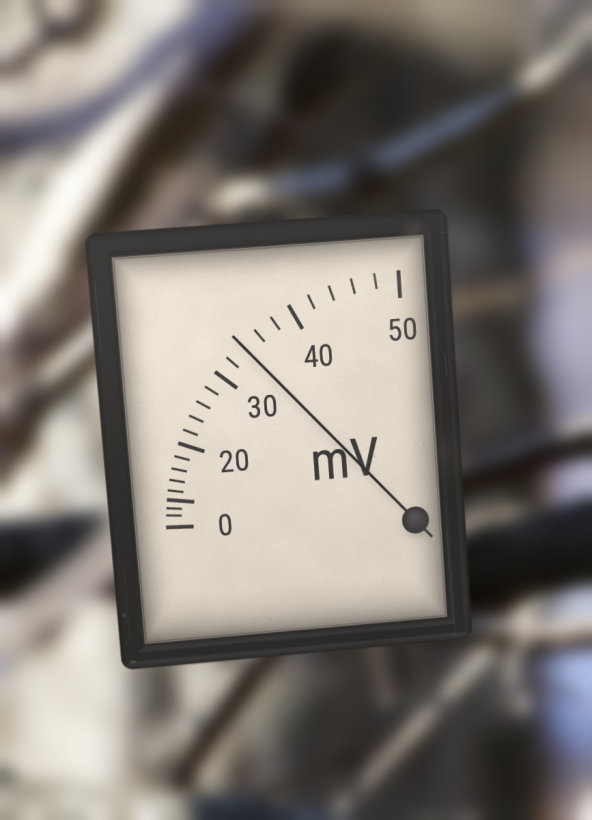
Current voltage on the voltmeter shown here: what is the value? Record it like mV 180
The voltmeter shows mV 34
